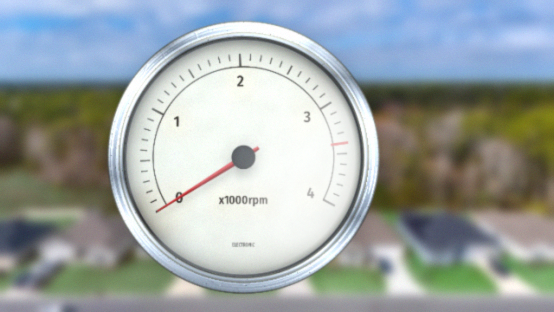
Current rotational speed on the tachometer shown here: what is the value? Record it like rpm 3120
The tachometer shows rpm 0
